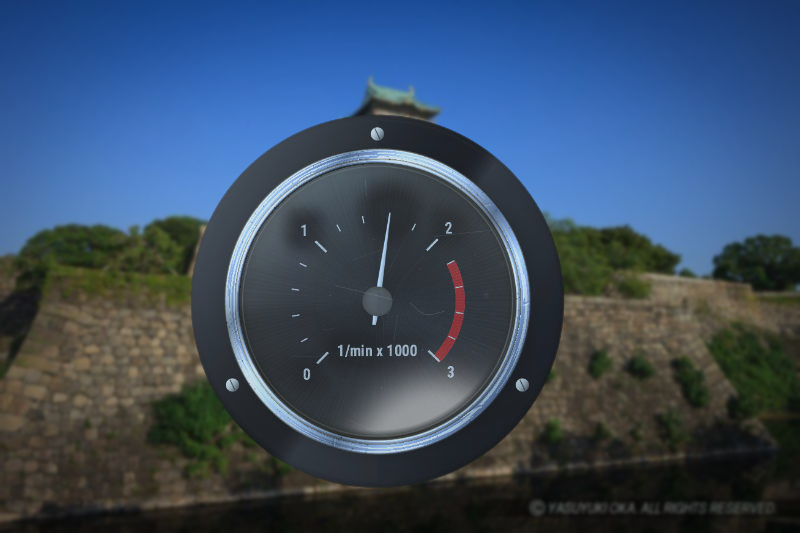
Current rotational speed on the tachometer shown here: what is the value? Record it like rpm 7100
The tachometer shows rpm 1600
